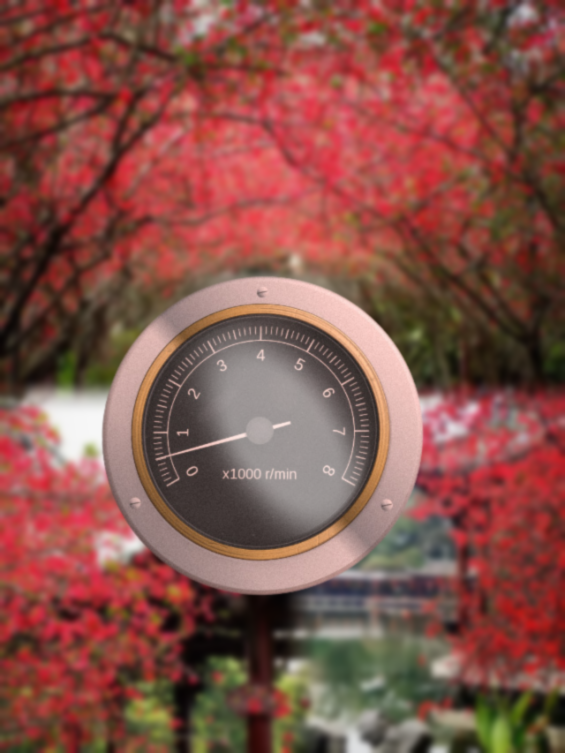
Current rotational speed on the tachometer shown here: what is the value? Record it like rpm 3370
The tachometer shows rpm 500
